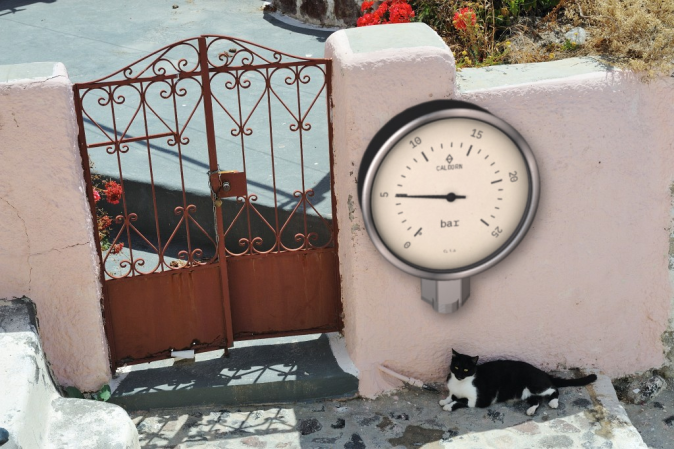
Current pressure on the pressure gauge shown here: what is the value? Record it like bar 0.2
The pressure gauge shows bar 5
